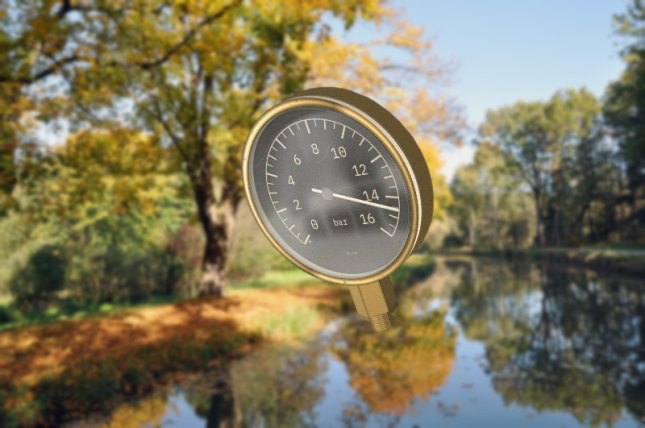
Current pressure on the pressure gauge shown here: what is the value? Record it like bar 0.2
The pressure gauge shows bar 14.5
